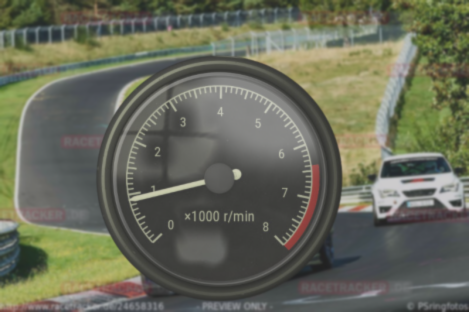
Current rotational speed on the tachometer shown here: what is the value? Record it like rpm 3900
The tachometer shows rpm 900
